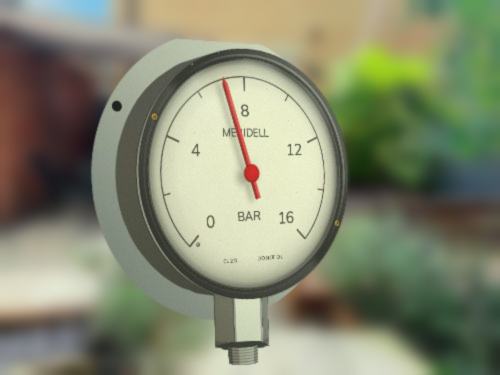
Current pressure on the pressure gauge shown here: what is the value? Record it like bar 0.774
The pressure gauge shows bar 7
